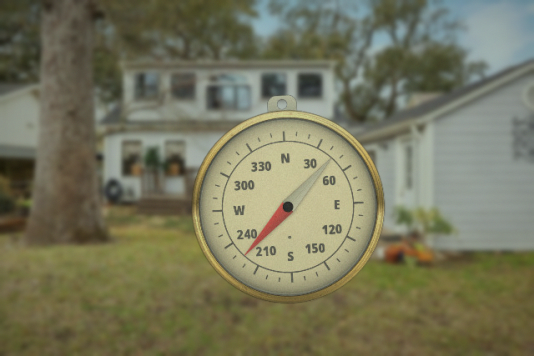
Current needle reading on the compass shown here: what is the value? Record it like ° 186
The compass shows ° 225
